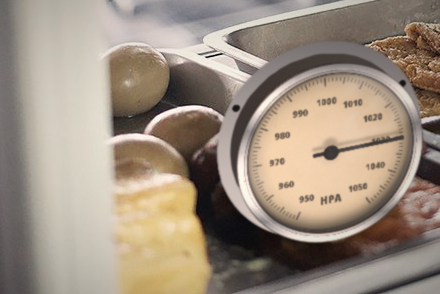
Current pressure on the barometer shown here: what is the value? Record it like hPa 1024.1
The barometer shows hPa 1030
